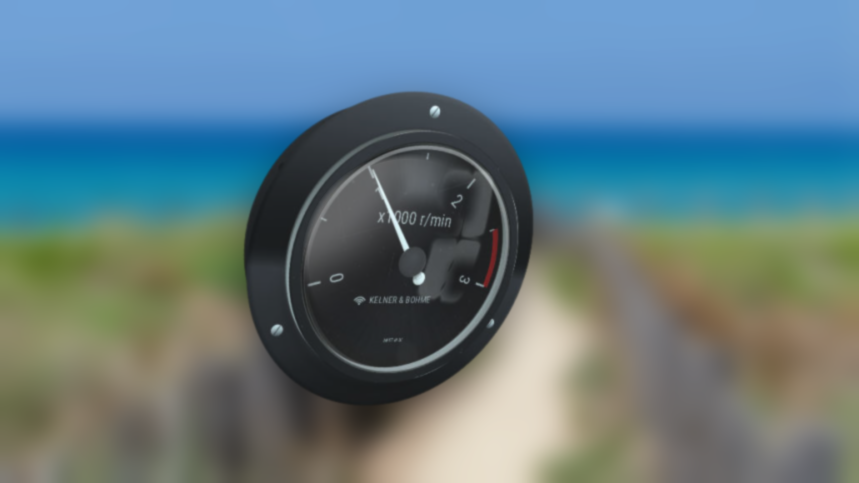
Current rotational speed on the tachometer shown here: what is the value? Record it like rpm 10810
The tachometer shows rpm 1000
